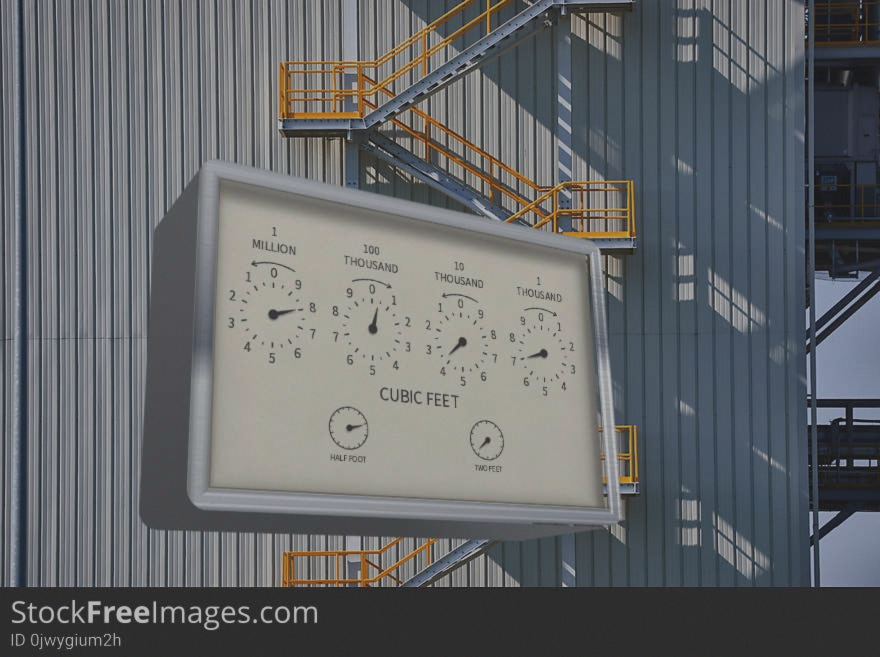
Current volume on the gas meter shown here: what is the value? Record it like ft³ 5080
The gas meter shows ft³ 803700
